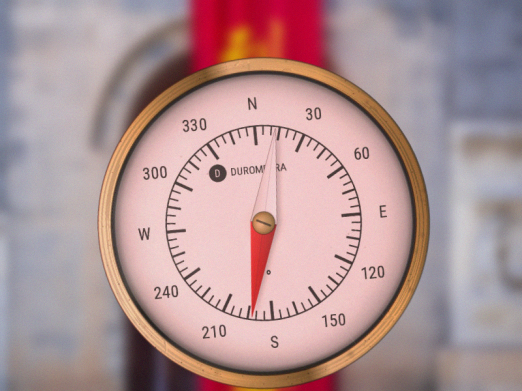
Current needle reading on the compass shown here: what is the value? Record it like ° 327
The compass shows ° 192.5
